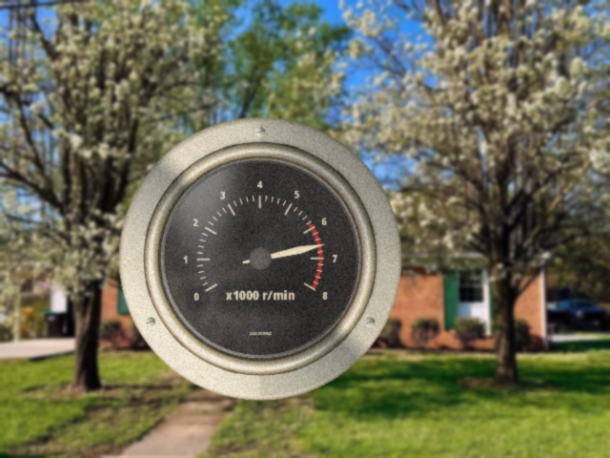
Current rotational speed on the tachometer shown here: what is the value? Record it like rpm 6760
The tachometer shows rpm 6600
